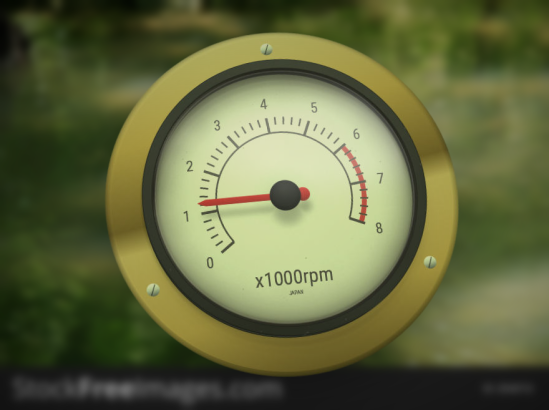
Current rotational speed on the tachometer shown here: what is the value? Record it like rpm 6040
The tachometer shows rpm 1200
